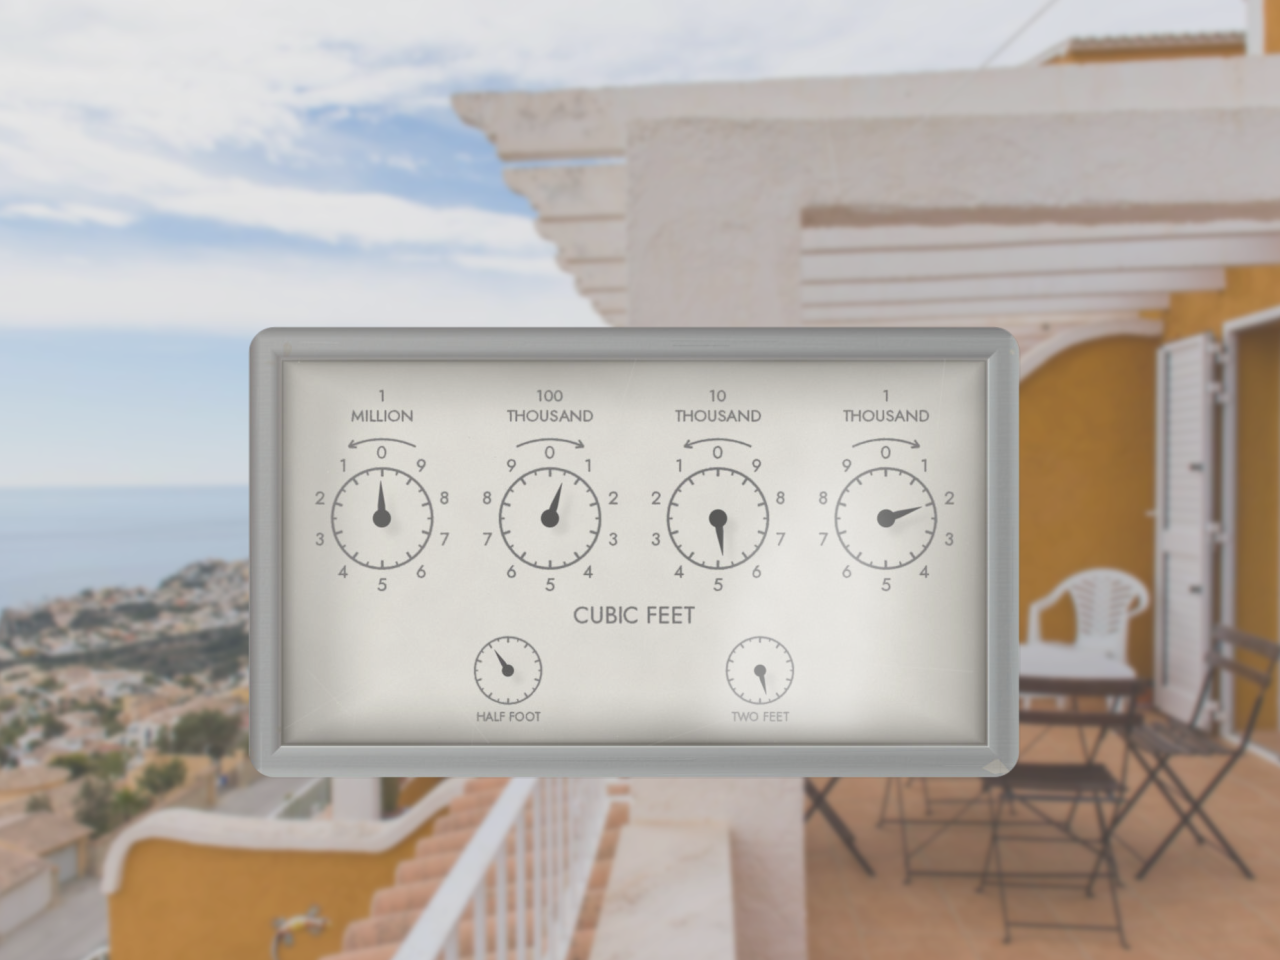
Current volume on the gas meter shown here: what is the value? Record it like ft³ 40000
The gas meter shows ft³ 5200
